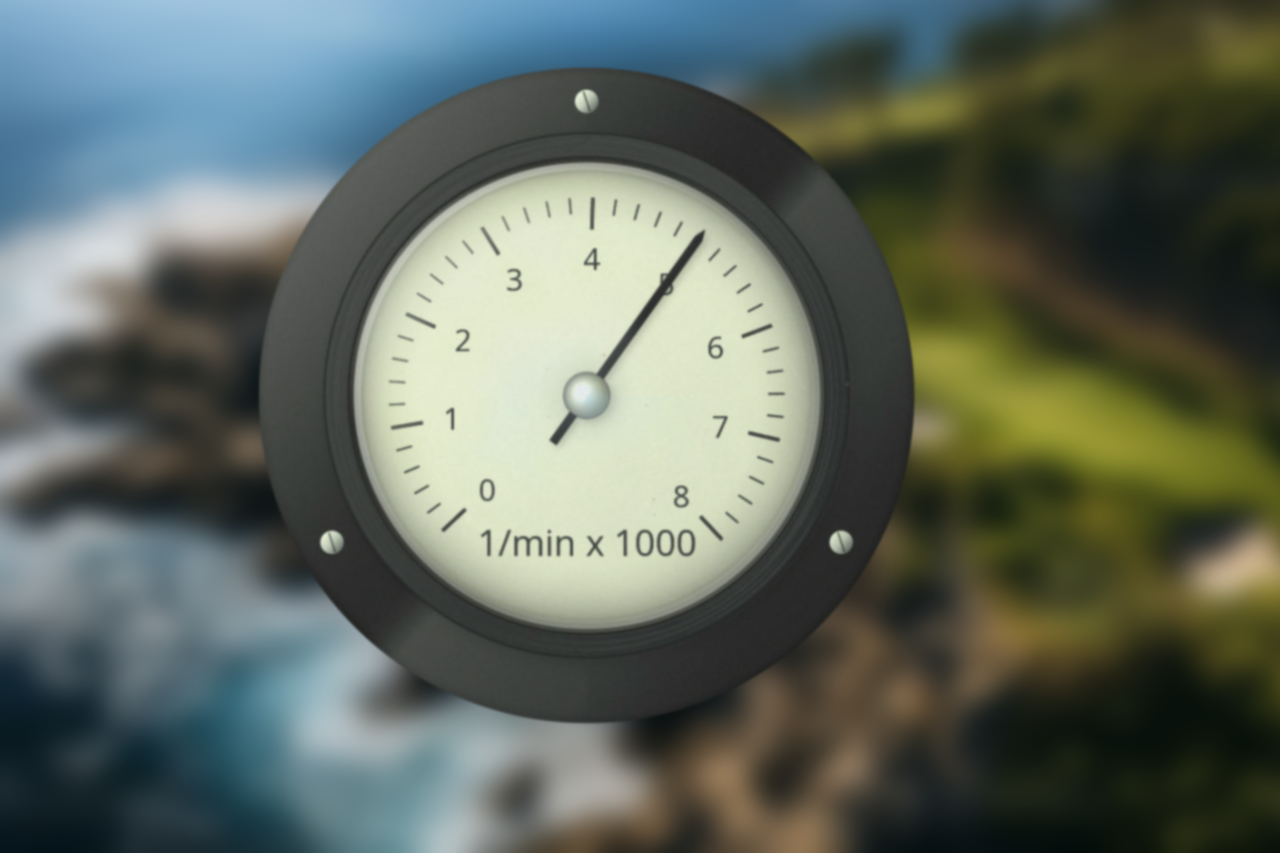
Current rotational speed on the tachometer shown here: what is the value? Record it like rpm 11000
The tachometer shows rpm 5000
